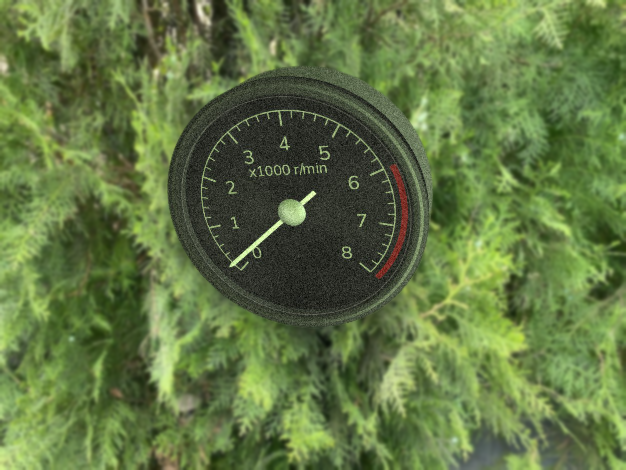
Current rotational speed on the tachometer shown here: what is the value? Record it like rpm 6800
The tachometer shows rpm 200
